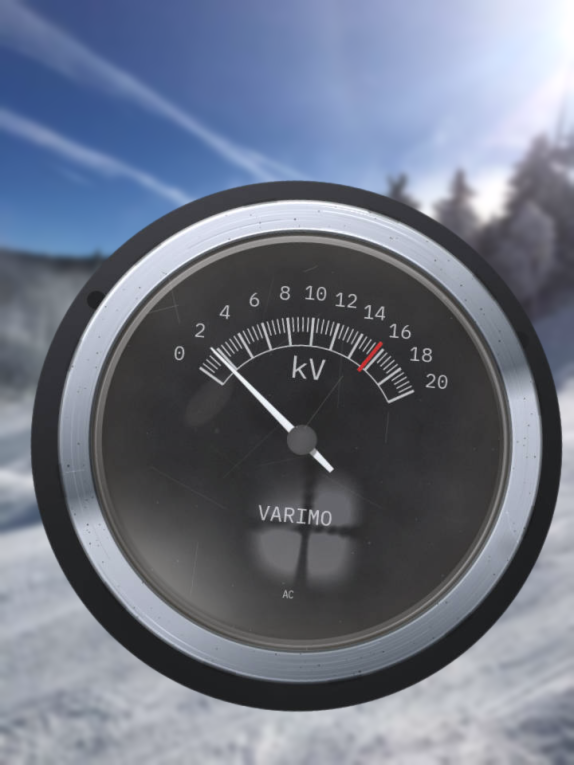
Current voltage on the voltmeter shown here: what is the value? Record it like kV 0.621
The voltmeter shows kV 1.6
